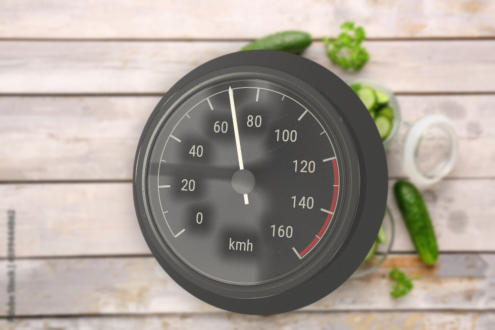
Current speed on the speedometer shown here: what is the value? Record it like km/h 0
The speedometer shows km/h 70
